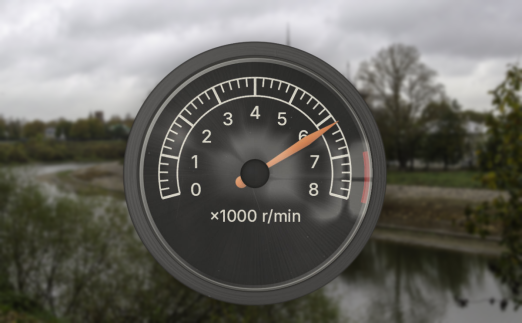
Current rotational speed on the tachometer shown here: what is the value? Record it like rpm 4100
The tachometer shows rpm 6200
